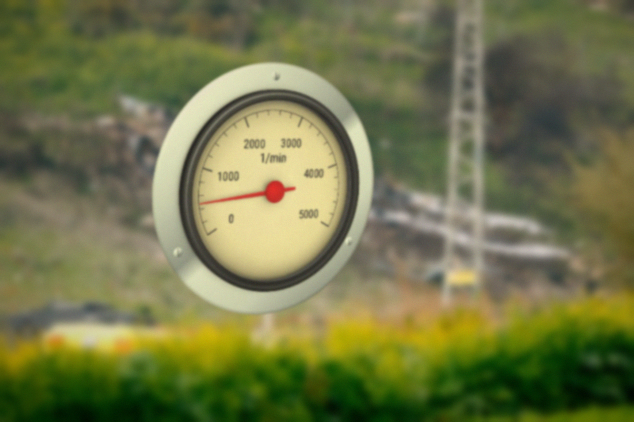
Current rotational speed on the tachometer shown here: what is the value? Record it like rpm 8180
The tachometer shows rpm 500
